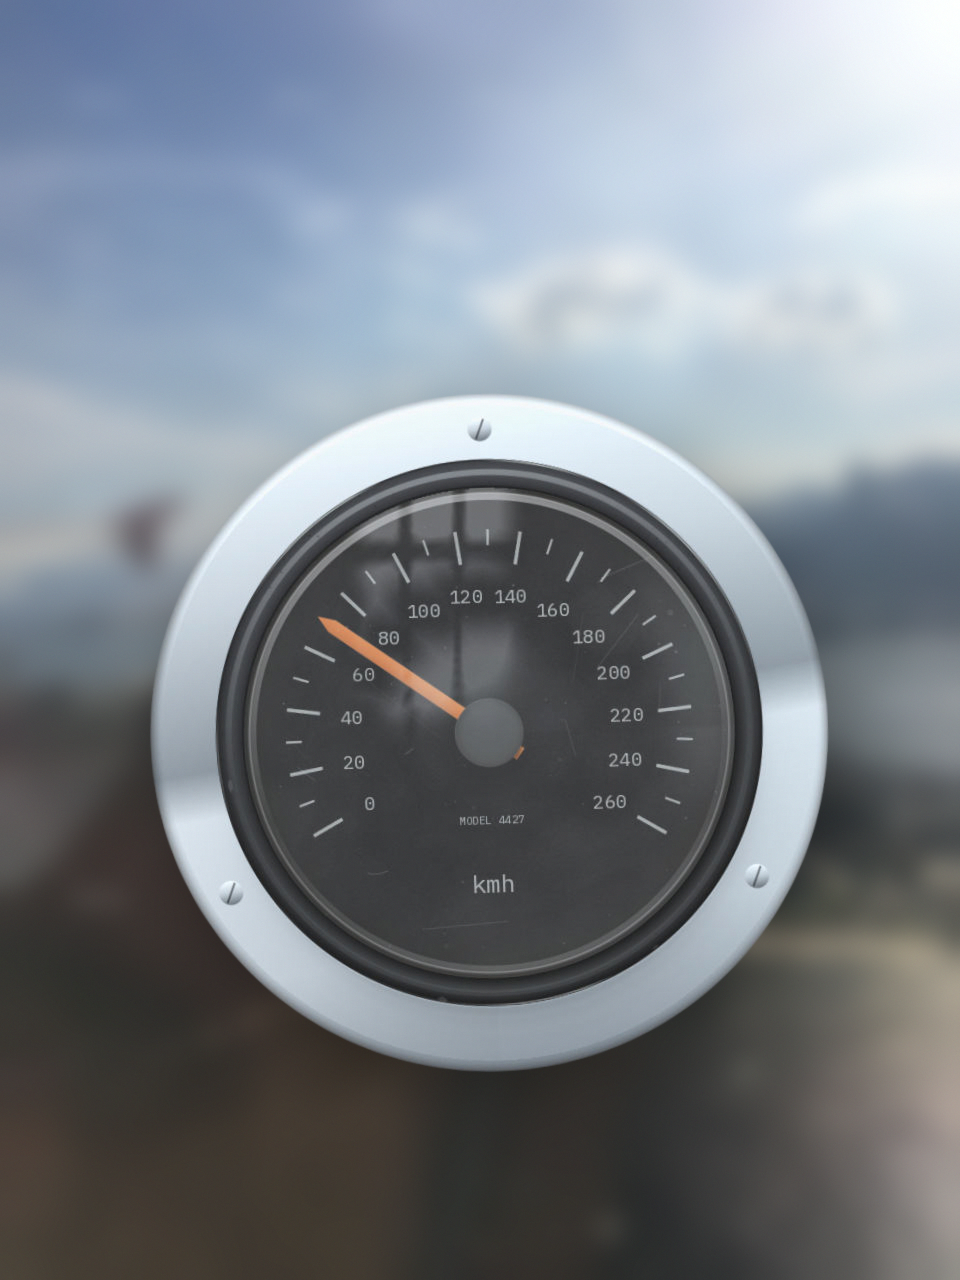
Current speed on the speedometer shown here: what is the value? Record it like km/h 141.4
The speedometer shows km/h 70
